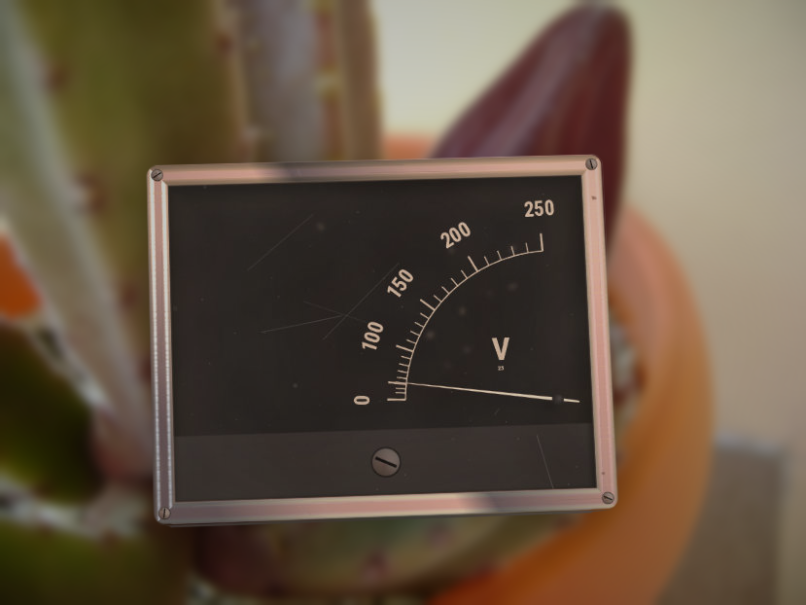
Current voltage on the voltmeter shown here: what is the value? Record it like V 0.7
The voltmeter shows V 50
